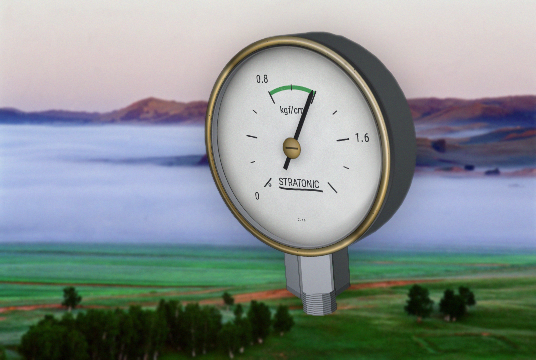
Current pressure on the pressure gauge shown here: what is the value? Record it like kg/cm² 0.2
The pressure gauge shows kg/cm² 1.2
